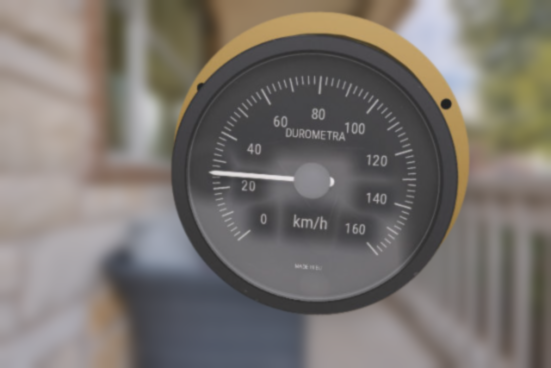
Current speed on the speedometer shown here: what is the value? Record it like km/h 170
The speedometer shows km/h 26
